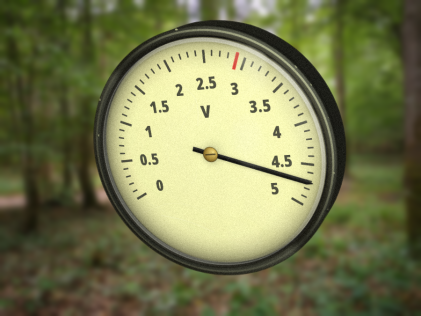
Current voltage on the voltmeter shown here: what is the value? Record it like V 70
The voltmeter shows V 4.7
